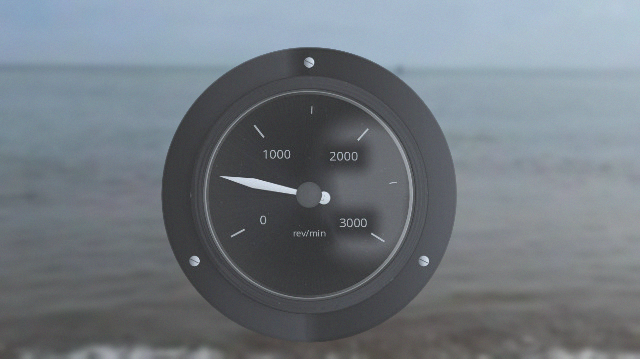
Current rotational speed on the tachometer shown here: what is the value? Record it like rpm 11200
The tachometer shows rpm 500
